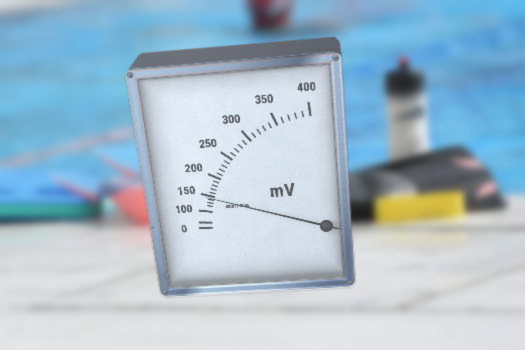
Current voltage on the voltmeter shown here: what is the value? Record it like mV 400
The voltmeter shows mV 150
